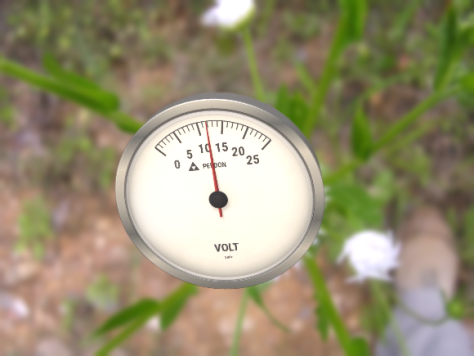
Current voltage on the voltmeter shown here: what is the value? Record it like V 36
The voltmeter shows V 12
